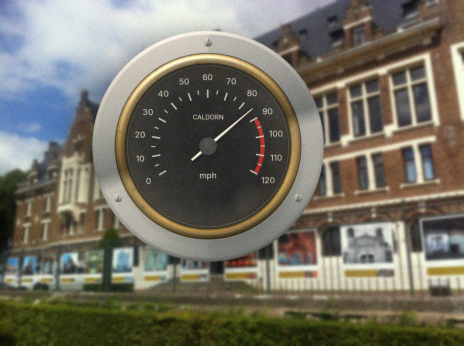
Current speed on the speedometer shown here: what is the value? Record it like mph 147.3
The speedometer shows mph 85
